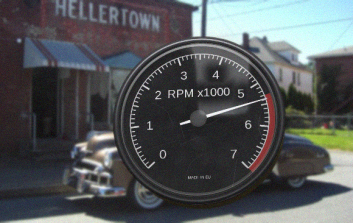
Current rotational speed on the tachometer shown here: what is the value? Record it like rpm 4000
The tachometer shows rpm 5400
